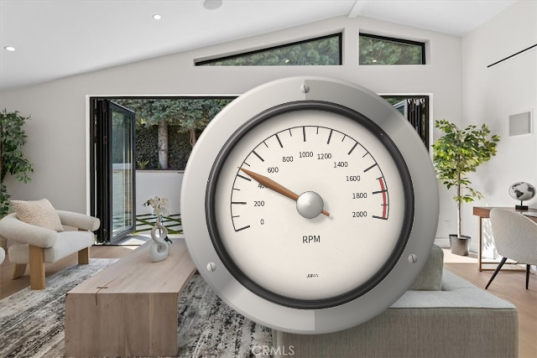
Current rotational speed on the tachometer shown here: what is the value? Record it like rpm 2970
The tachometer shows rpm 450
